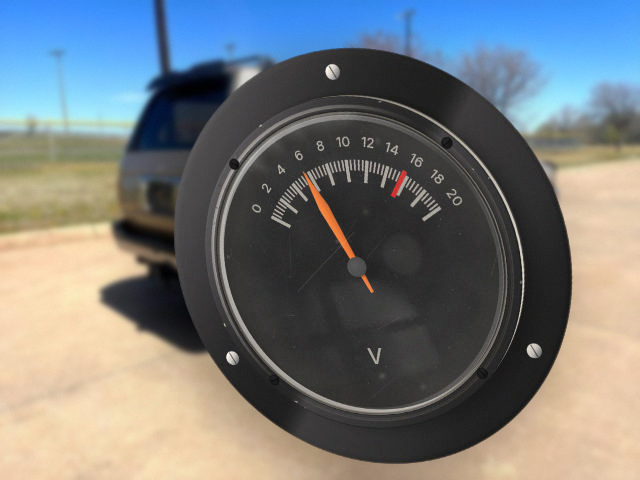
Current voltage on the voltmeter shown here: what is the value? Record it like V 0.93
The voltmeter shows V 6
